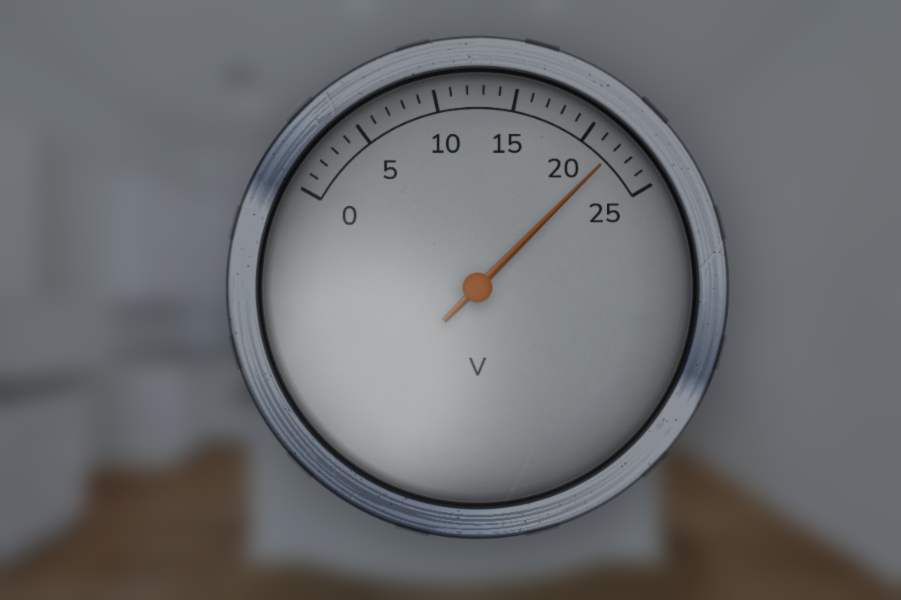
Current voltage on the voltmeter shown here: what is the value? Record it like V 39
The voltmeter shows V 22
